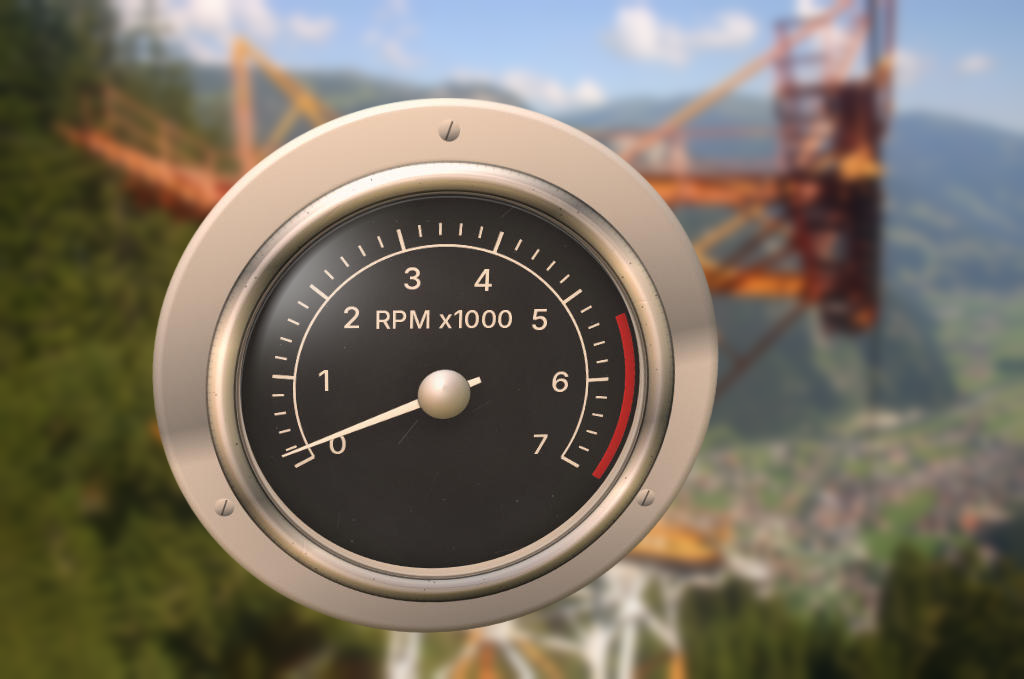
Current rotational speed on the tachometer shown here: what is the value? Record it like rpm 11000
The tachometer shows rpm 200
